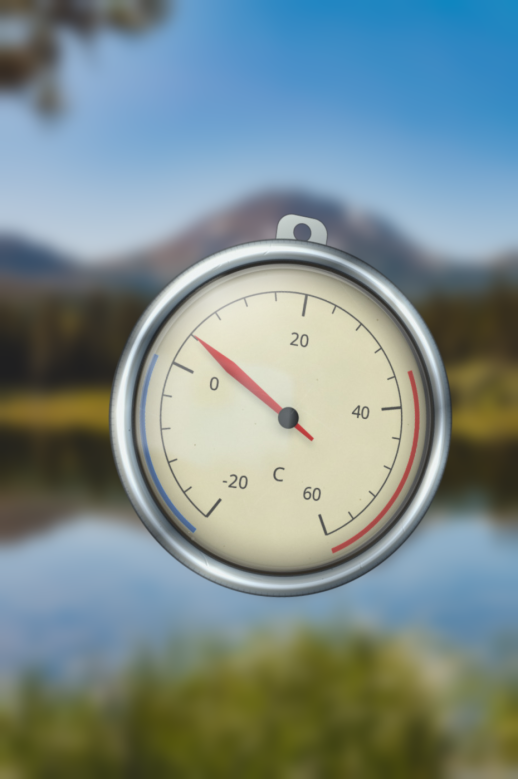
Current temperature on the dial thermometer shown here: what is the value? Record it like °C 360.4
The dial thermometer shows °C 4
